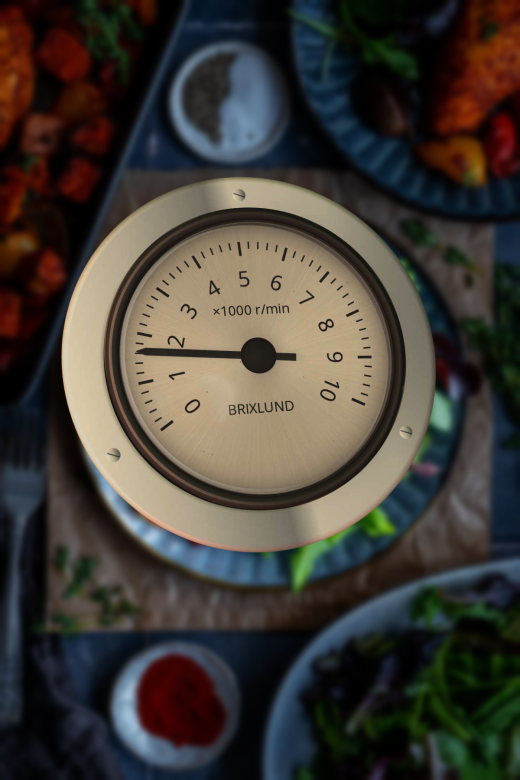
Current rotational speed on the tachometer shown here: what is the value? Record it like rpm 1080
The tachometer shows rpm 1600
